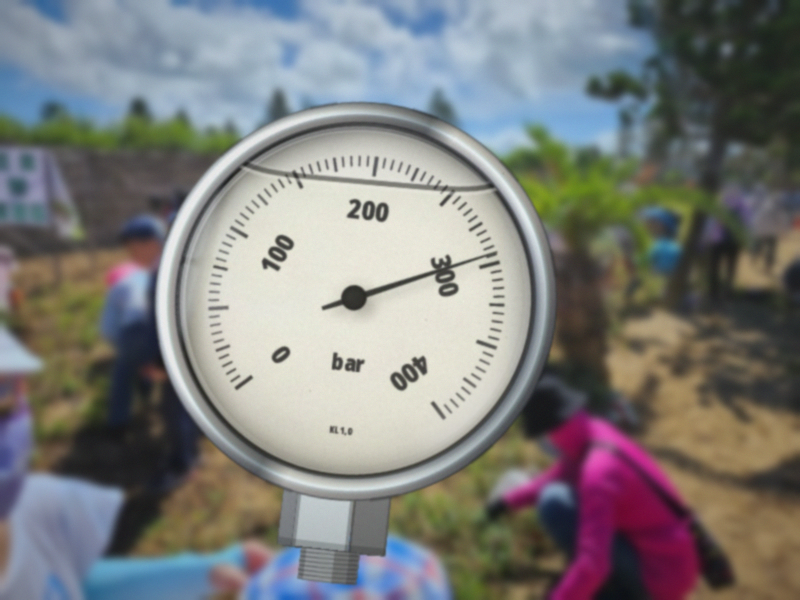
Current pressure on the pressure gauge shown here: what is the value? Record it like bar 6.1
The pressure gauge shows bar 295
